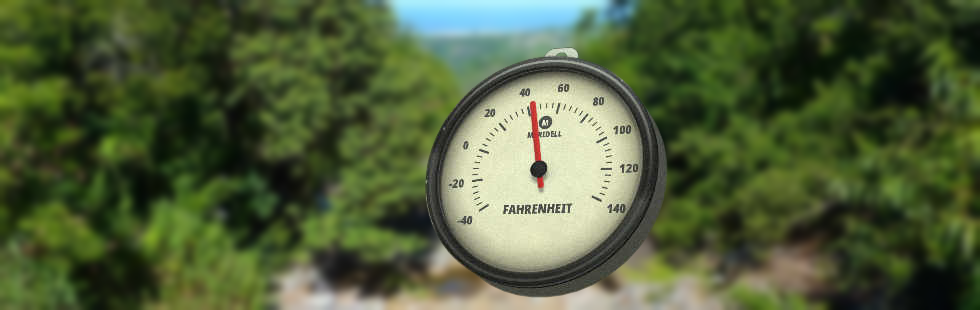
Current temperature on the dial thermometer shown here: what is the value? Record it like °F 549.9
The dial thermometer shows °F 44
